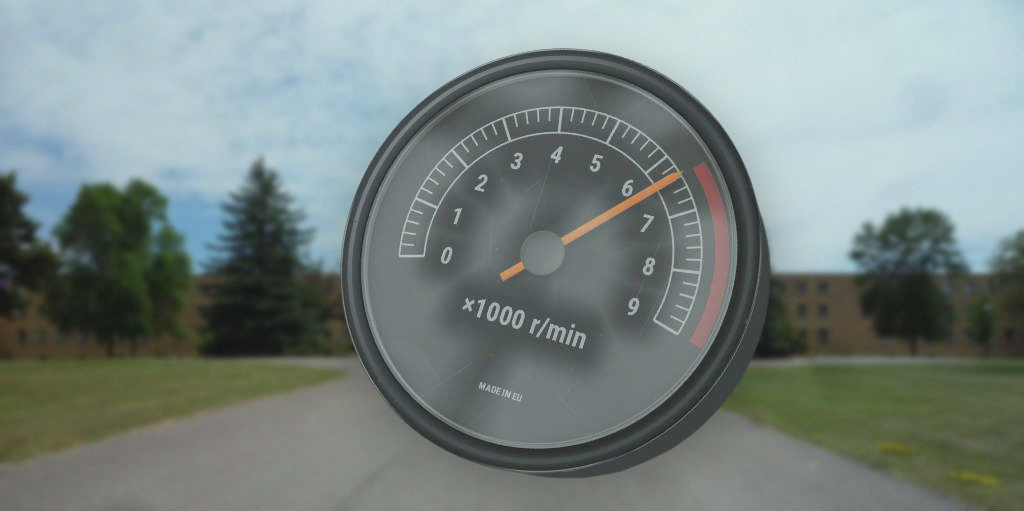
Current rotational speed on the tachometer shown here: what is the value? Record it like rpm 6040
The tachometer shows rpm 6400
